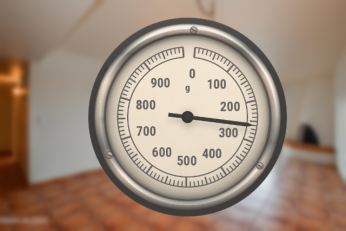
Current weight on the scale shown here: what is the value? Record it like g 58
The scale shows g 260
